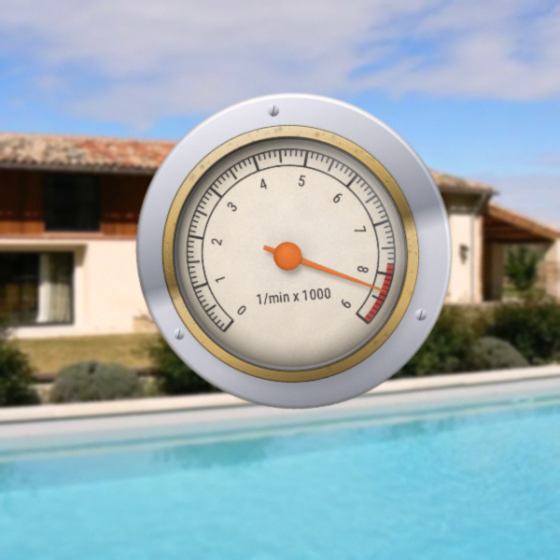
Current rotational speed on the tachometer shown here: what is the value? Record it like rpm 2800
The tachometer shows rpm 8300
